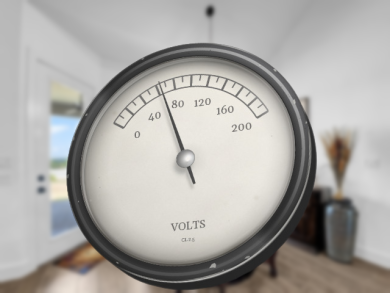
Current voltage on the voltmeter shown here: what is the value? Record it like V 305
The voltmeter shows V 65
